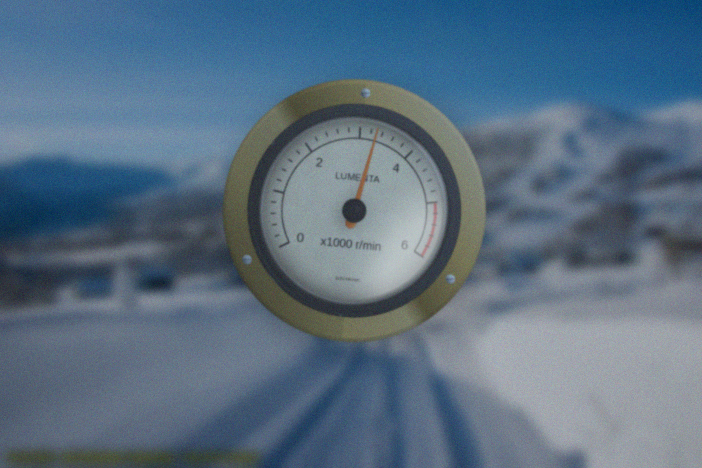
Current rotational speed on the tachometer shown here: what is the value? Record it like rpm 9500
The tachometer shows rpm 3300
